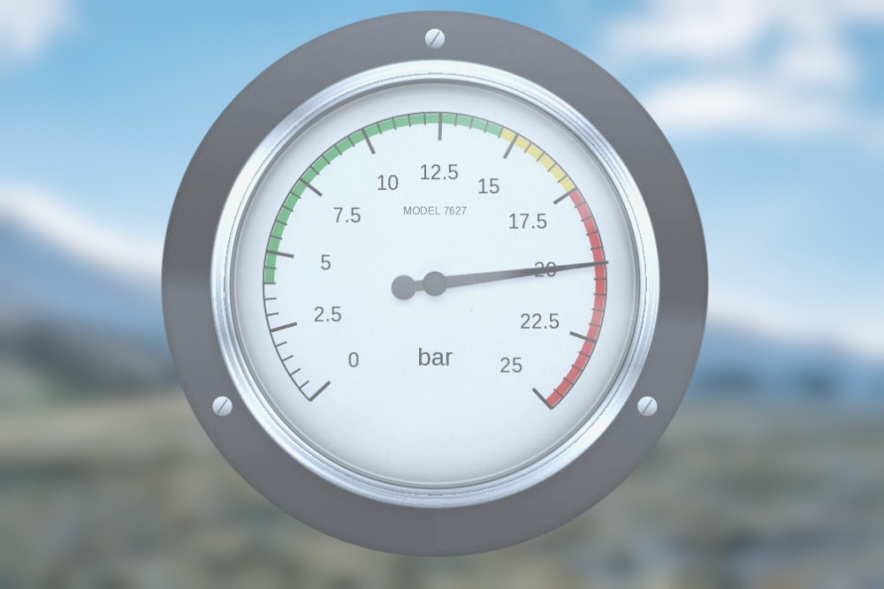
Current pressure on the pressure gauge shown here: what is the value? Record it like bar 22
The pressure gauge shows bar 20
